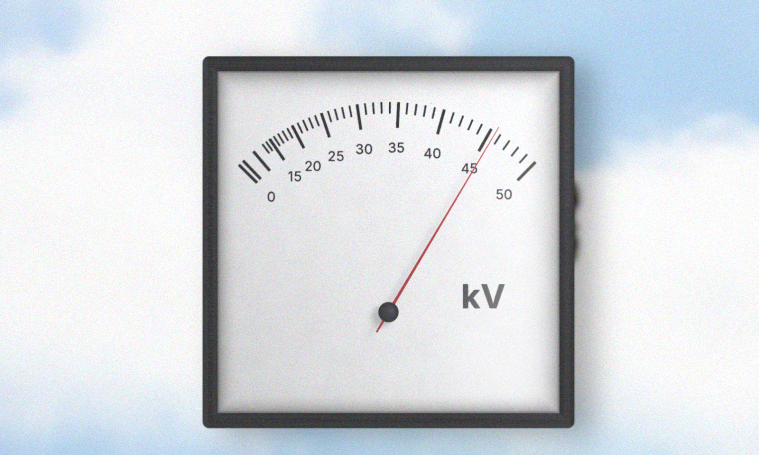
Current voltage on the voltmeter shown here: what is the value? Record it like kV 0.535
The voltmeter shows kV 45.5
